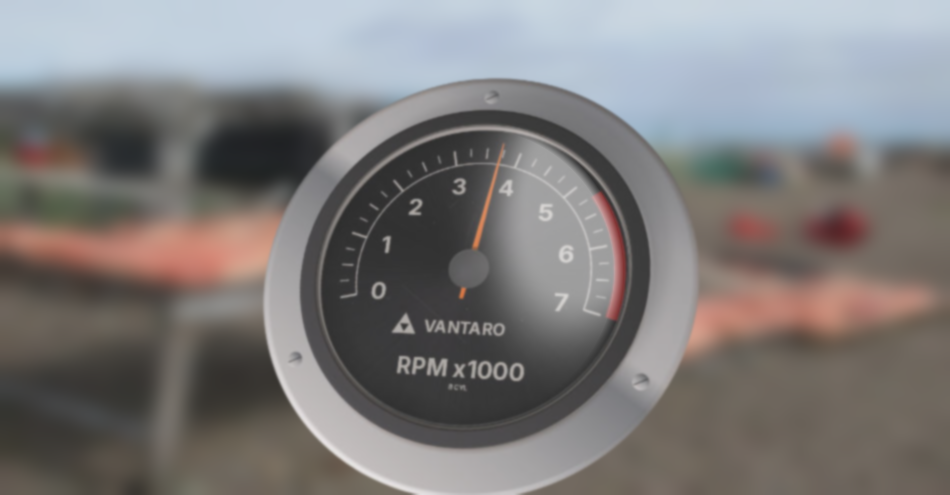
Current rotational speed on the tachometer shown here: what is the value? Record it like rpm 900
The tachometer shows rpm 3750
